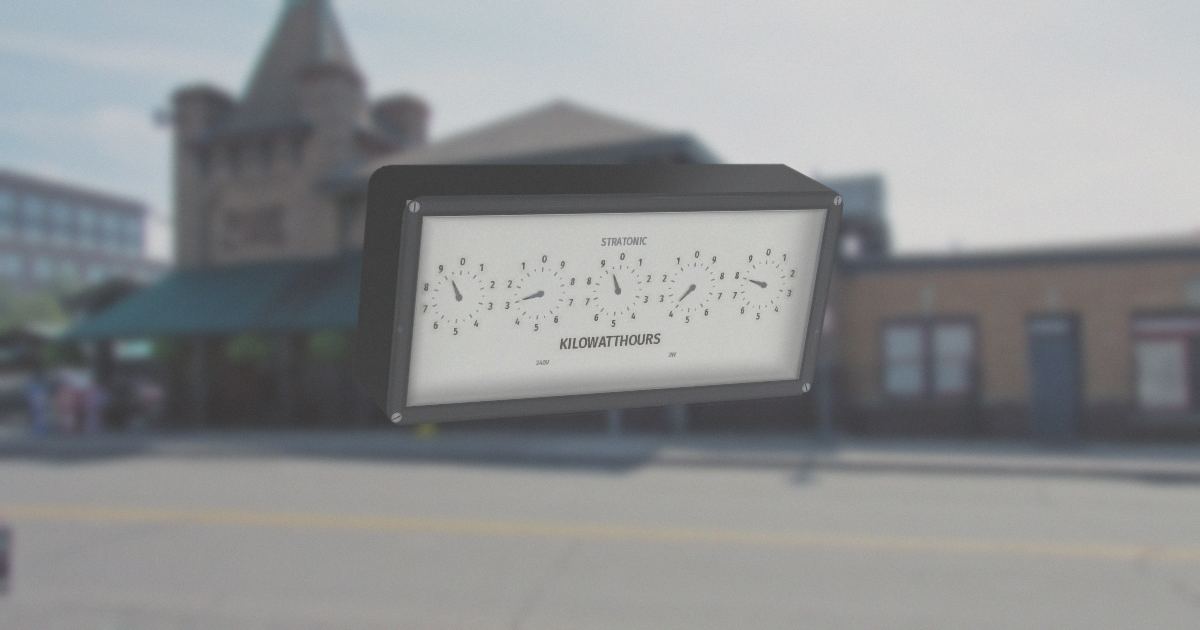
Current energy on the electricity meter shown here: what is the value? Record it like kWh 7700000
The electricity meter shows kWh 92938
